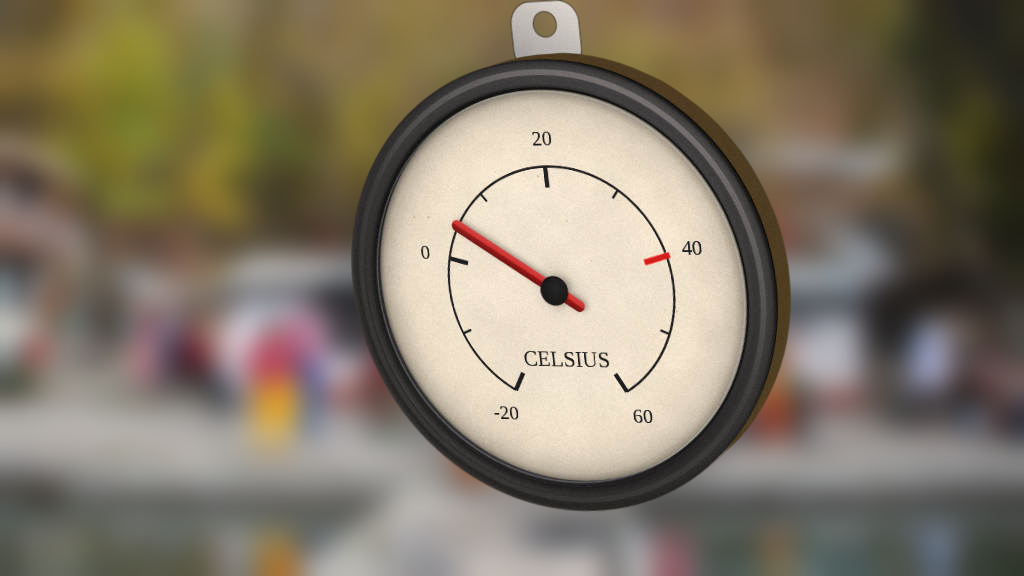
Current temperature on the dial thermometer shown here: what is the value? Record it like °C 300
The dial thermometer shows °C 5
